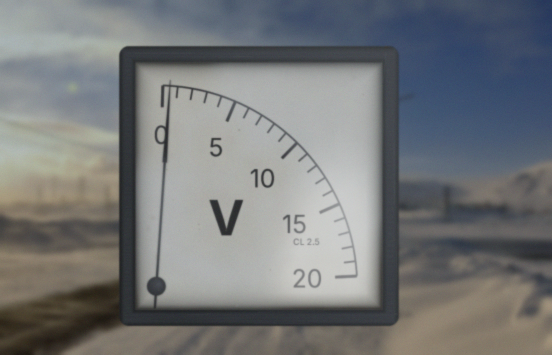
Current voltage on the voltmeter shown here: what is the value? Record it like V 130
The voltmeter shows V 0.5
